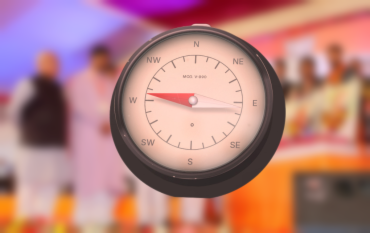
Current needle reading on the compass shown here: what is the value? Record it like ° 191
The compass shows ° 277.5
